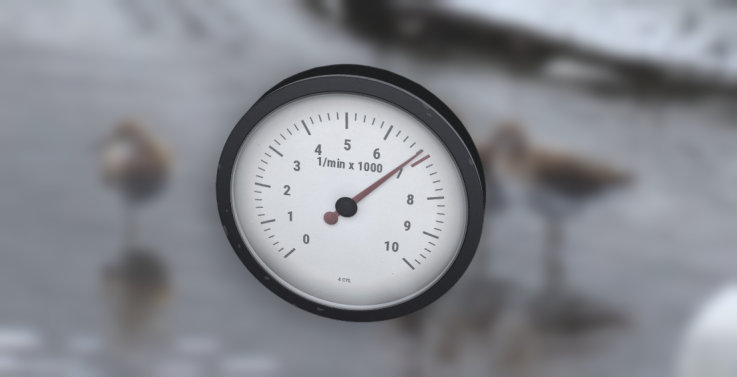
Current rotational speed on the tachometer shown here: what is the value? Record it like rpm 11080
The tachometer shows rpm 6800
